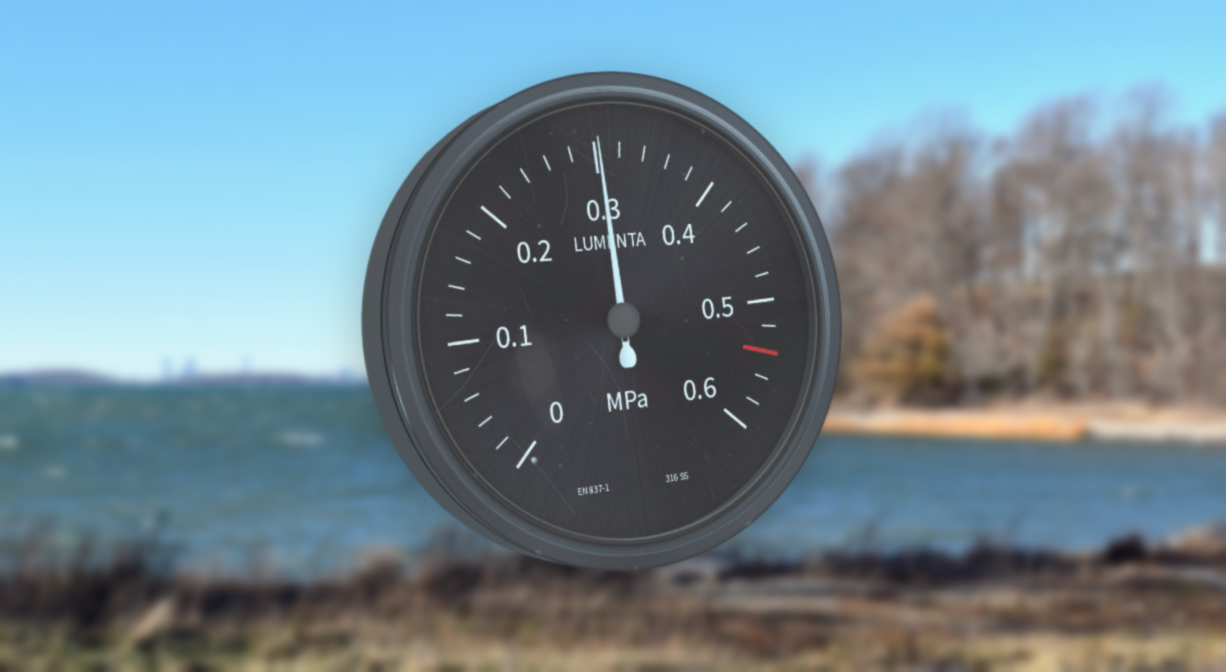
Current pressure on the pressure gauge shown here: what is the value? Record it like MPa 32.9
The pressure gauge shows MPa 0.3
